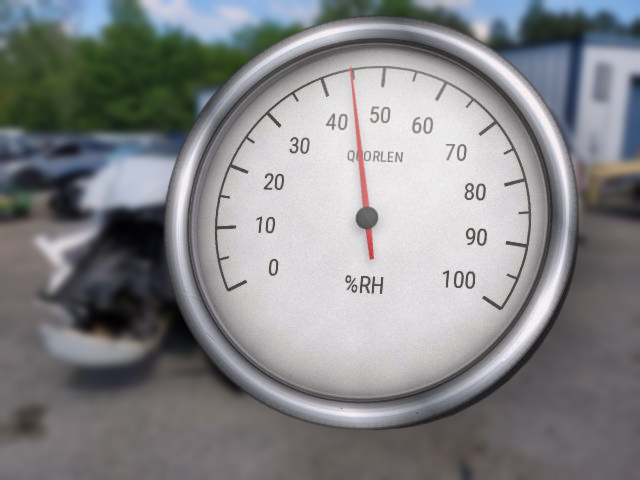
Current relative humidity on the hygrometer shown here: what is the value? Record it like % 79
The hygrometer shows % 45
